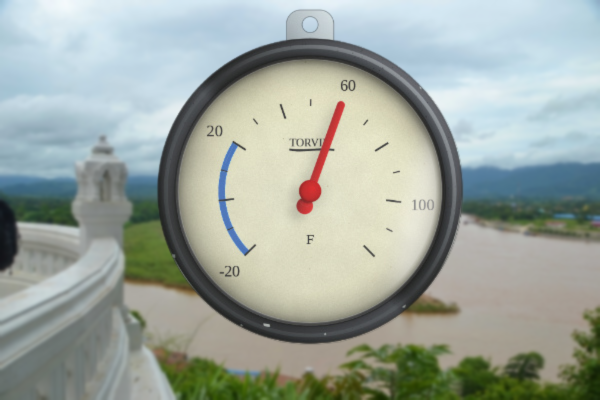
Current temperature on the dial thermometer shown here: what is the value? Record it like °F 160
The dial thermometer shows °F 60
